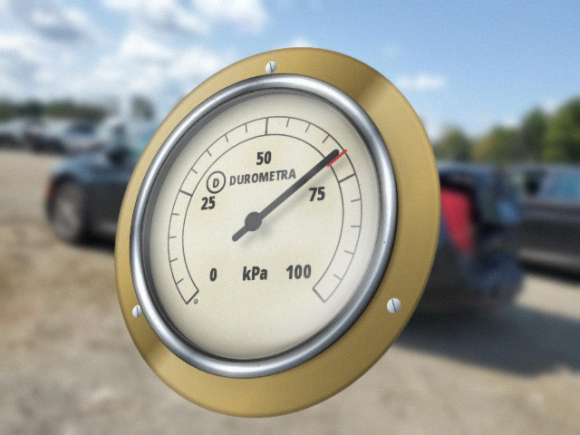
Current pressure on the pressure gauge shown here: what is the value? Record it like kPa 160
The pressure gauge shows kPa 70
